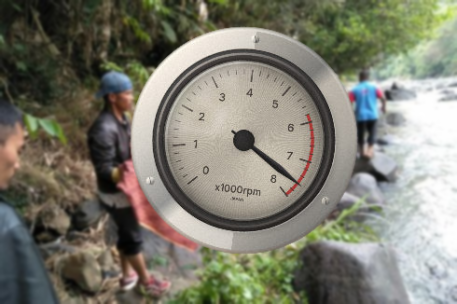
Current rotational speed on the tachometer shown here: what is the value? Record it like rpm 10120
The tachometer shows rpm 7600
